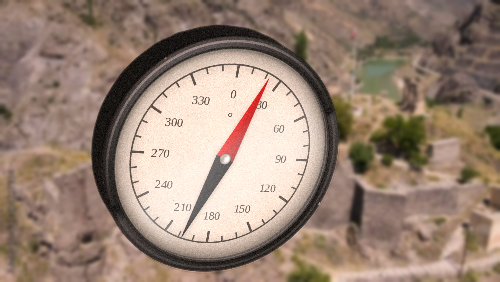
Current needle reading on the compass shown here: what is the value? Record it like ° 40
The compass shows ° 20
